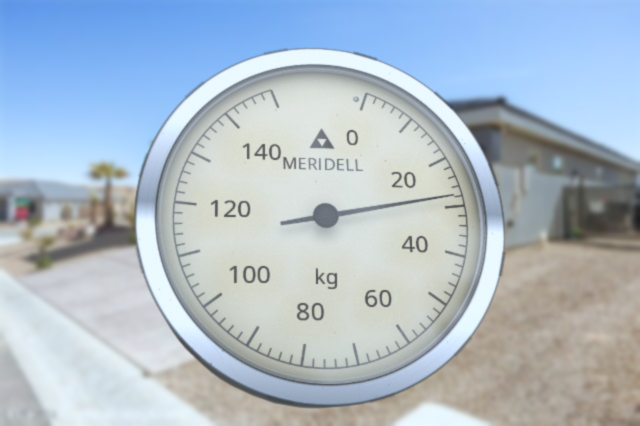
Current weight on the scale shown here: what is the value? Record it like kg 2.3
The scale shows kg 28
